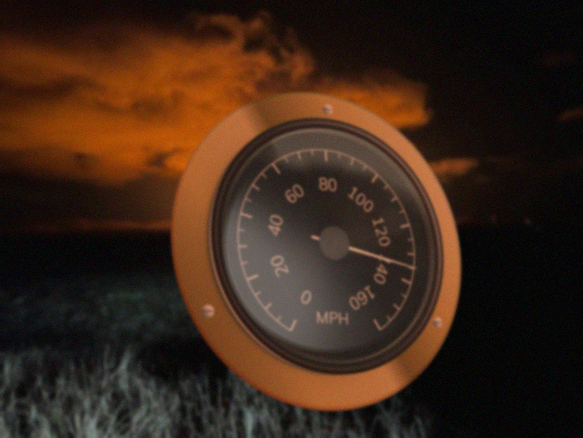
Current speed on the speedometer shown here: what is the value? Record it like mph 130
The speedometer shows mph 135
